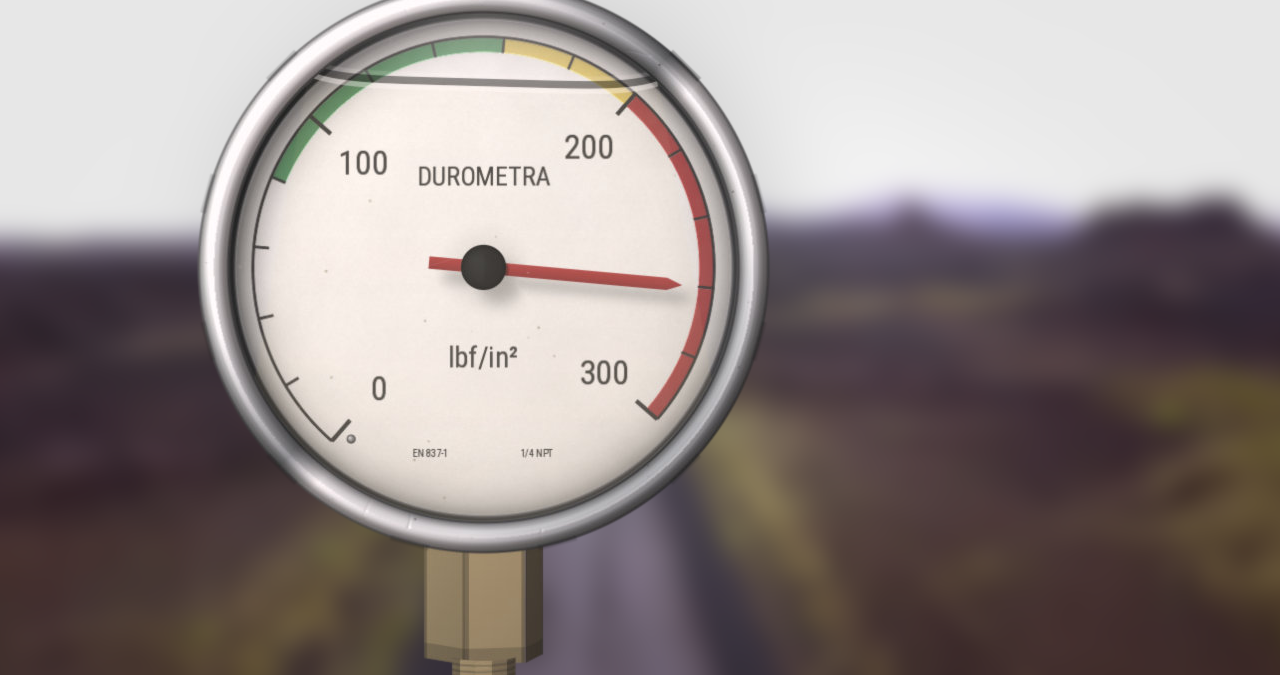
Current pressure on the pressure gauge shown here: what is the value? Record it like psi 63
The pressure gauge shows psi 260
